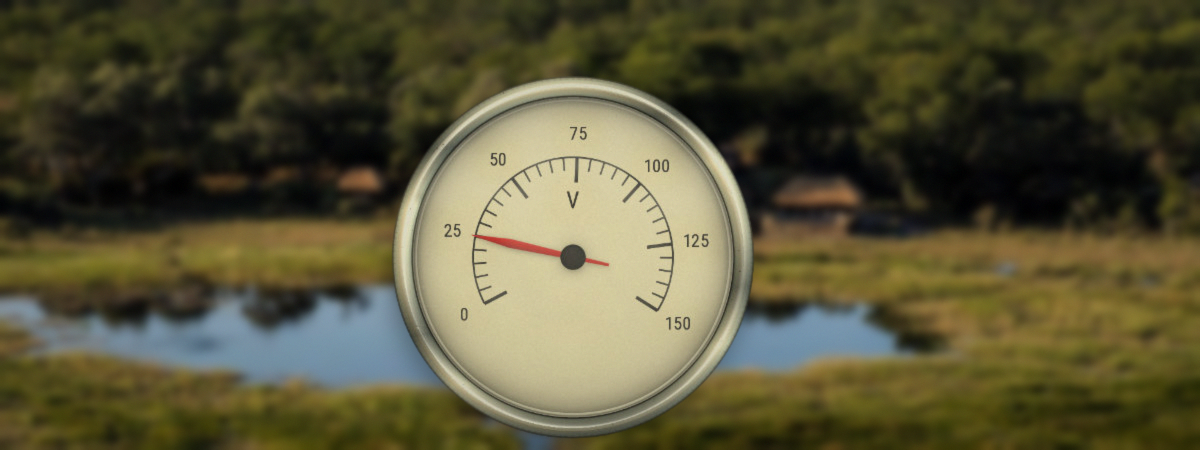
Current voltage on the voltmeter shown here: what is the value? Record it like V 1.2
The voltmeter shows V 25
